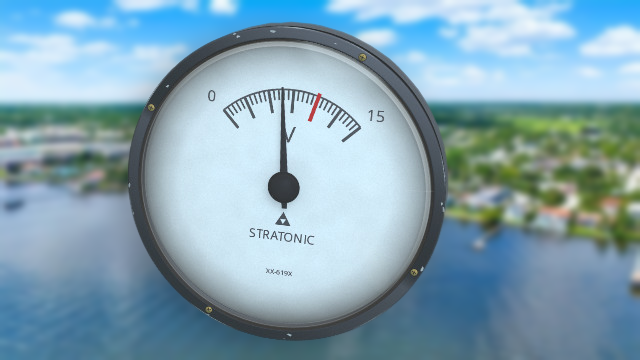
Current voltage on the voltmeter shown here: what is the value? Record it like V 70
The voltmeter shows V 6.5
